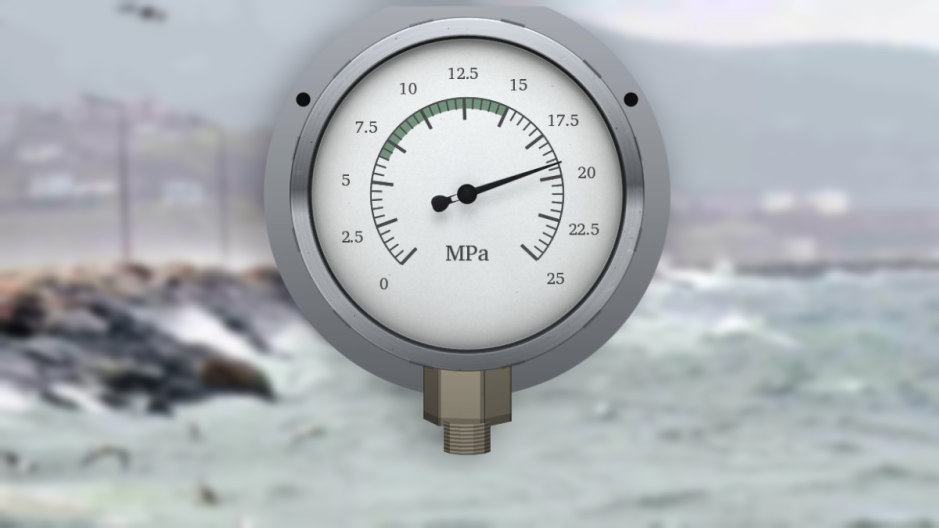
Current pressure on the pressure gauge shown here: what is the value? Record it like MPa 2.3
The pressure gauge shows MPa 19.25
